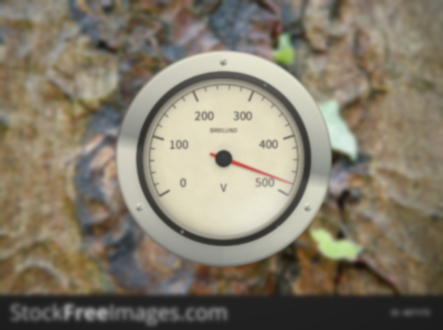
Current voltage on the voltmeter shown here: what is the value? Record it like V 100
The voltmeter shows V 480
